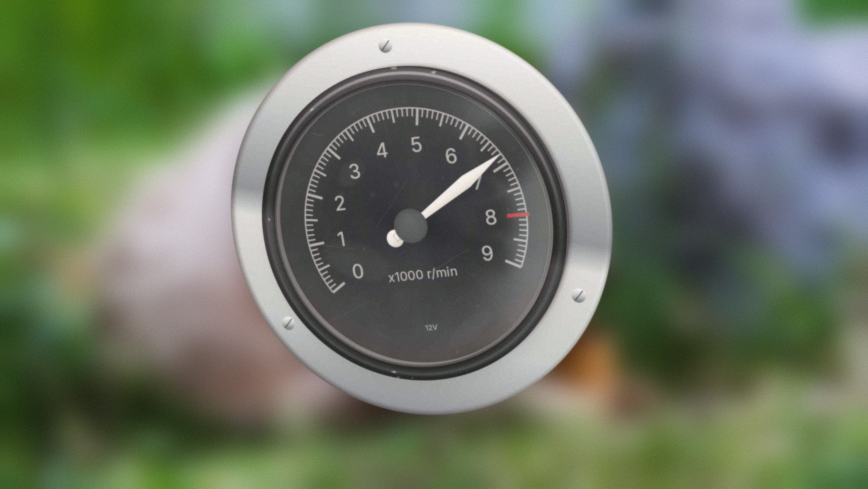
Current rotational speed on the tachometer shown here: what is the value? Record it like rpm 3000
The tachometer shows rpm 6800
